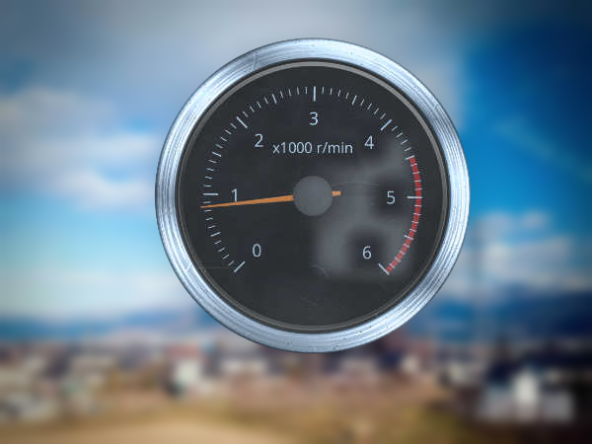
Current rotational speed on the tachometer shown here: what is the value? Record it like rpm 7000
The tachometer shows rpm 850
